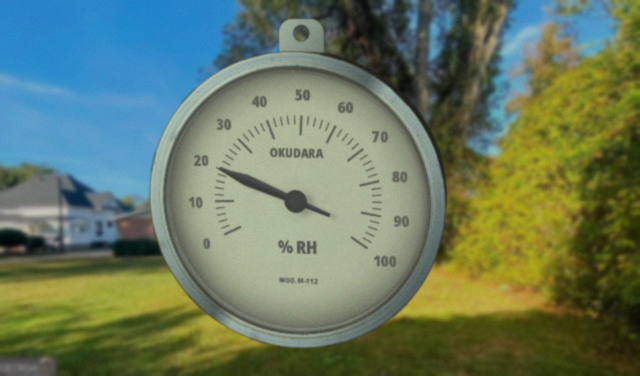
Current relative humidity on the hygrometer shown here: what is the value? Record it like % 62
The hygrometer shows % 20
